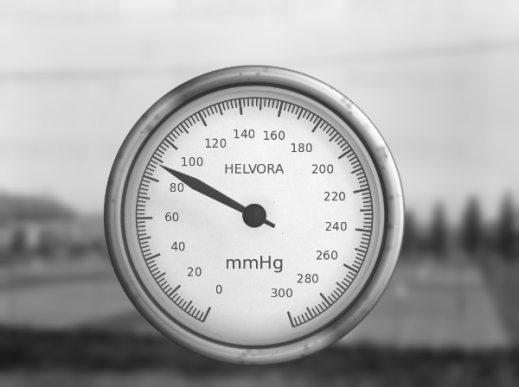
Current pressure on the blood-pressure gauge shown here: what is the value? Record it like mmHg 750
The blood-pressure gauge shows mmHg 88
